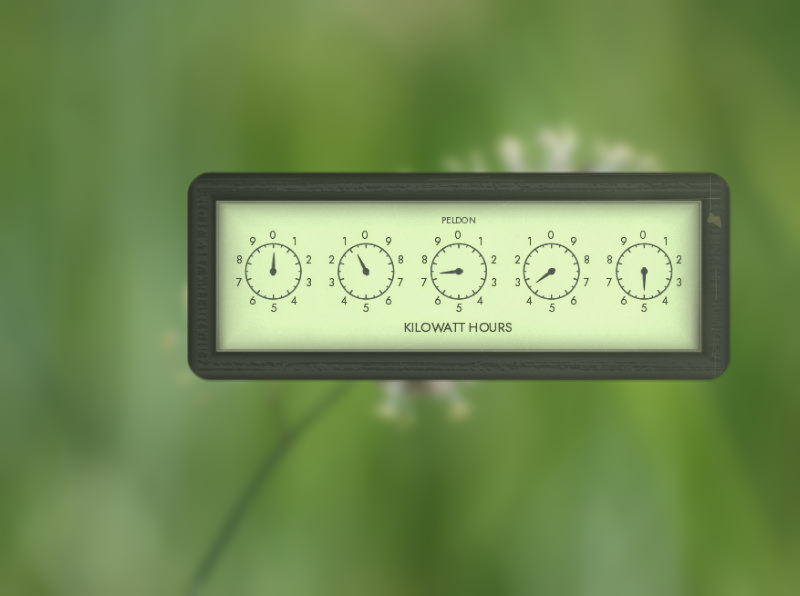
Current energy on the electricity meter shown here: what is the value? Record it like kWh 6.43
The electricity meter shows kWh 735
